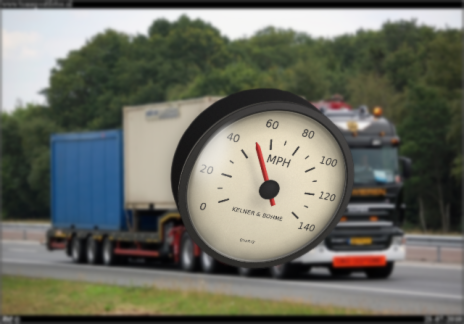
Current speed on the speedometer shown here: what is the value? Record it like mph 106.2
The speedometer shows mph 50
